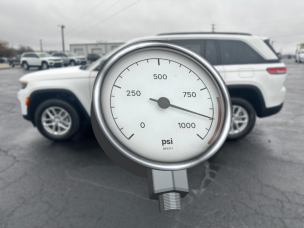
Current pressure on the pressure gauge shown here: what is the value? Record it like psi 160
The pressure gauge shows psi 900
